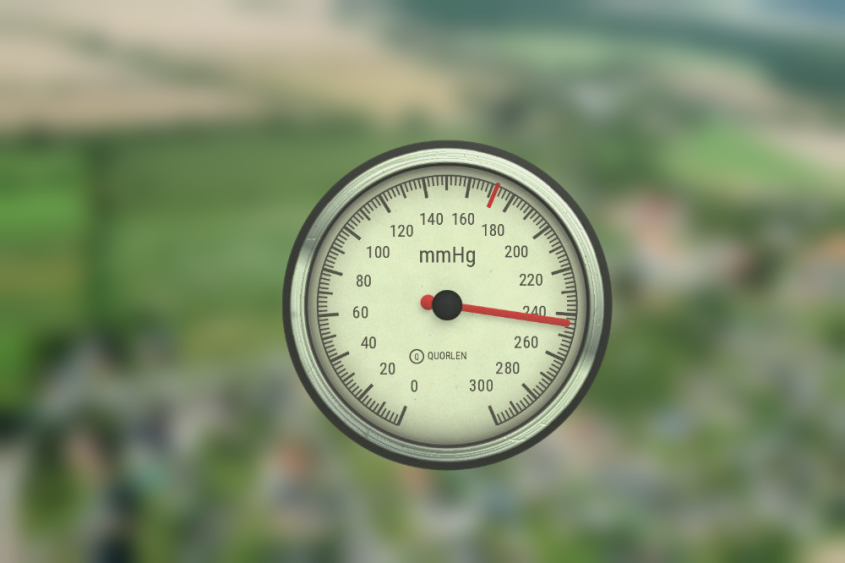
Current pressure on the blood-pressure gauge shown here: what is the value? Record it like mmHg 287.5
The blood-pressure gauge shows mmHg 244
